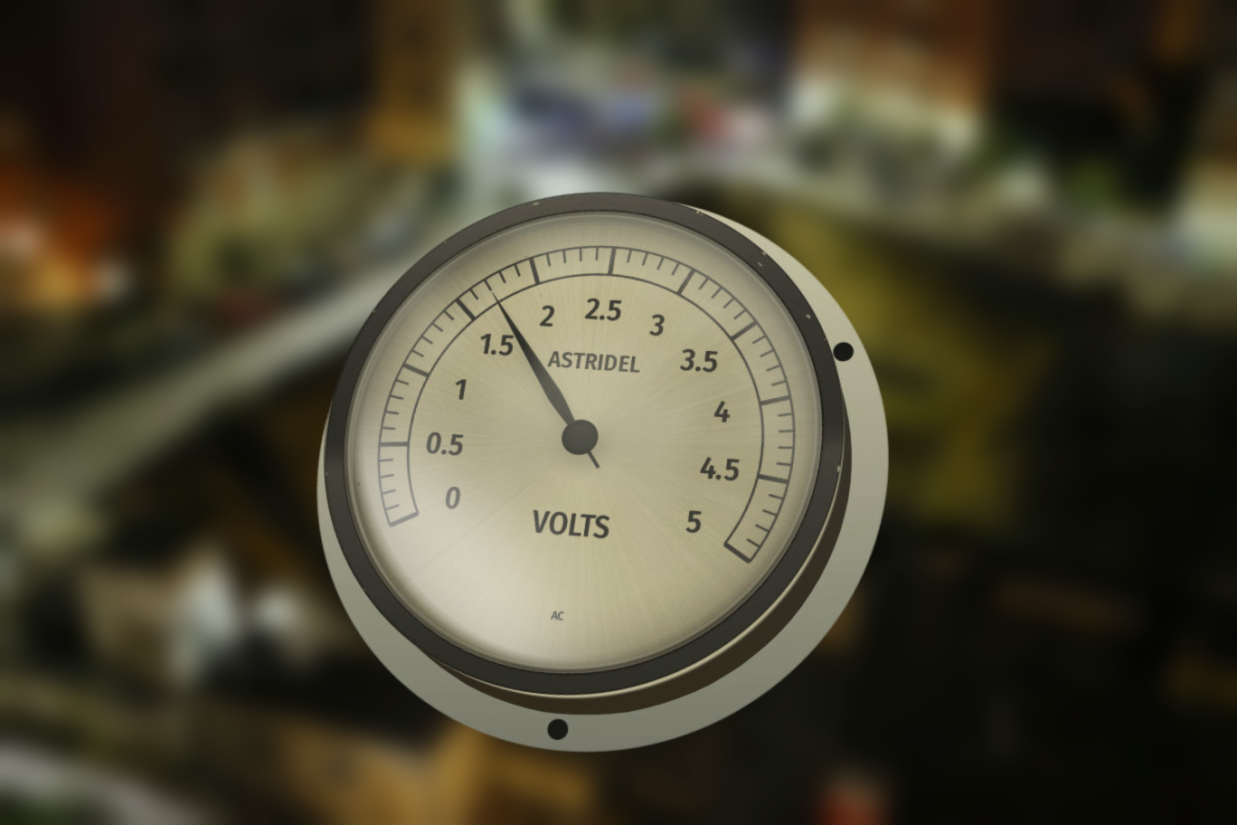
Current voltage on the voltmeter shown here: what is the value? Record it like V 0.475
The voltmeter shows V 1.7
